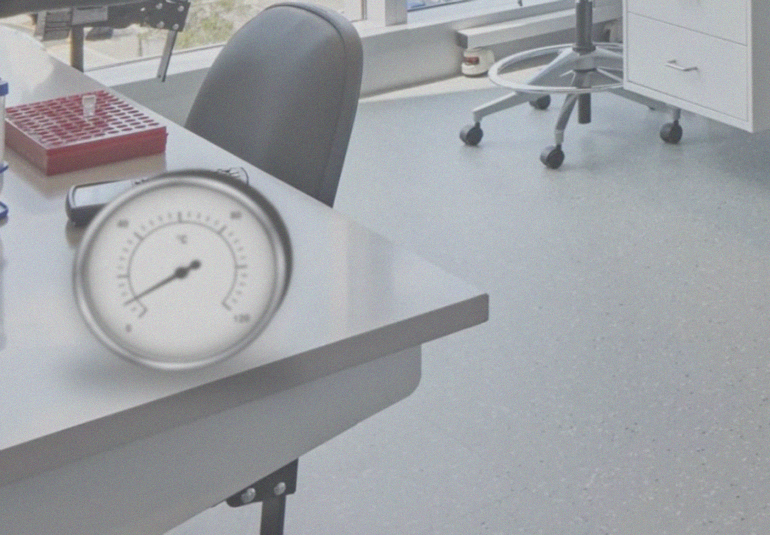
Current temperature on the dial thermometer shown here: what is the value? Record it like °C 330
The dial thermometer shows °C 8
